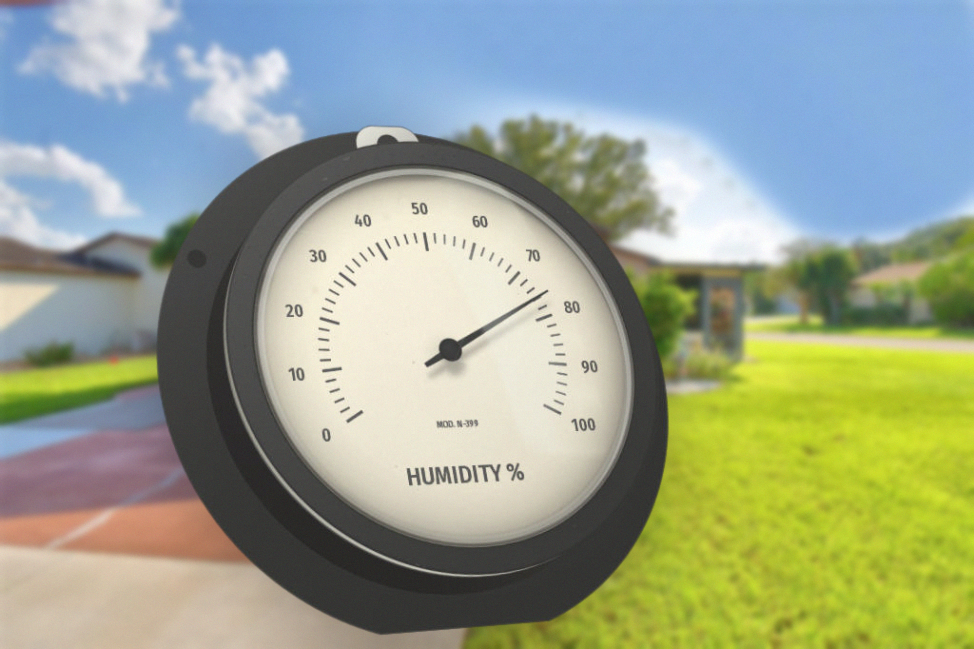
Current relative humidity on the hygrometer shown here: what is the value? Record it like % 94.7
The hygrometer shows % 76
